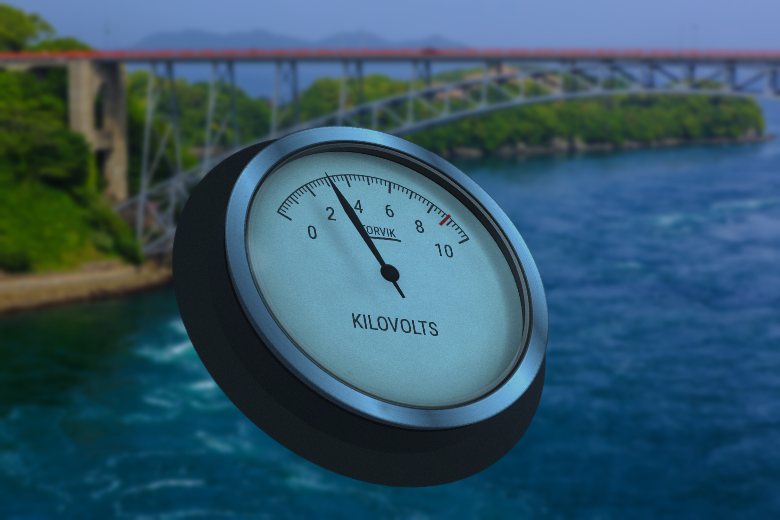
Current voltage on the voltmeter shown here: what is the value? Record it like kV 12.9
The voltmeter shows kV 3
